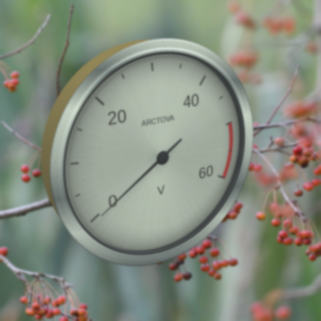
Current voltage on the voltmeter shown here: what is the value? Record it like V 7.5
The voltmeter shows V 0
